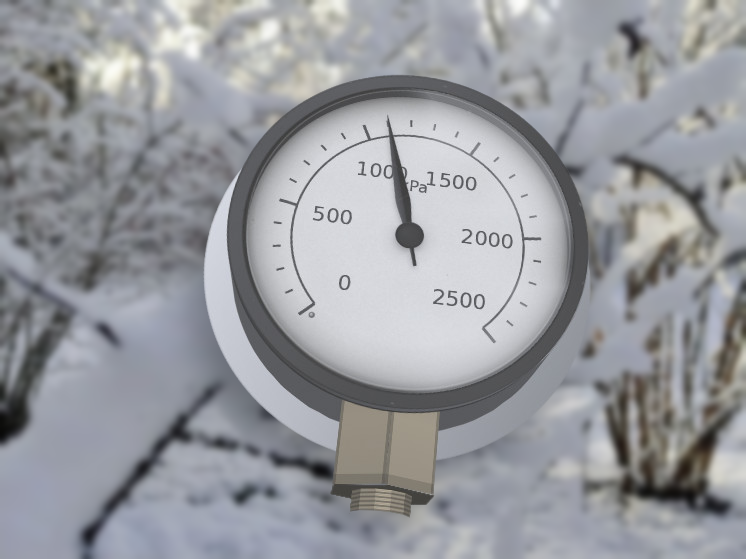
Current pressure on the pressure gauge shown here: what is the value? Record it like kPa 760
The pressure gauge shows kPa 1100
